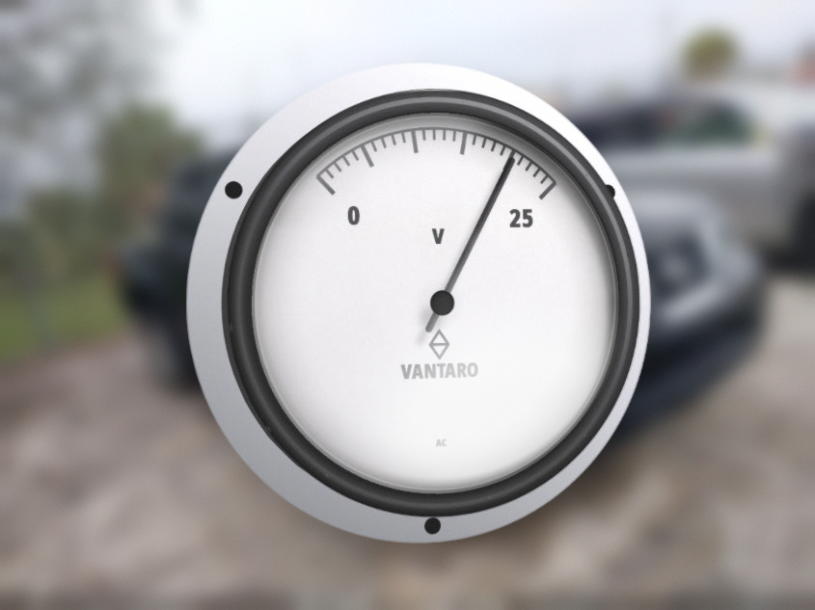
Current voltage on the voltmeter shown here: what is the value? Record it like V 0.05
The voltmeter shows V 20
